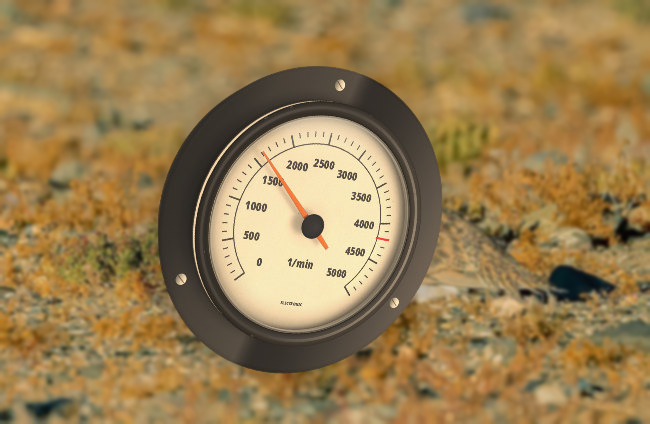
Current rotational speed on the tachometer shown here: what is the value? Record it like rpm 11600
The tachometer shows rpm 1600
